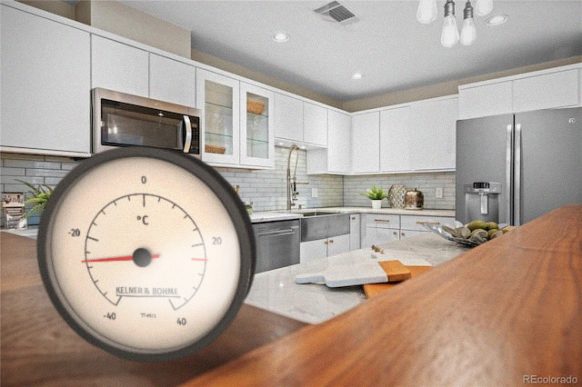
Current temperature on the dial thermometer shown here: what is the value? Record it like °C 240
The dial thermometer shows °C -26
